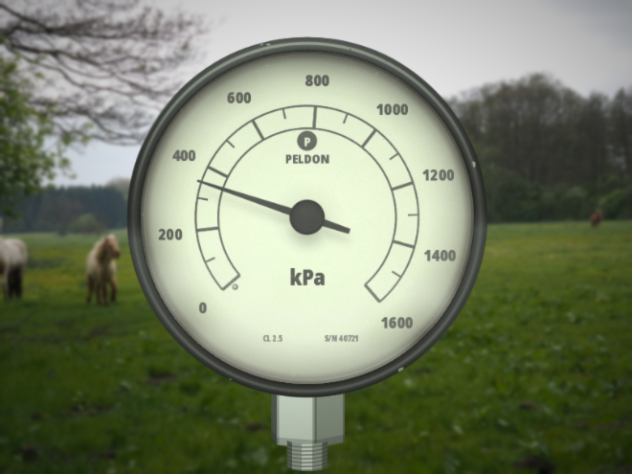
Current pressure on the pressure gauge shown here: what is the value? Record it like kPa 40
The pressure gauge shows kPa 350
